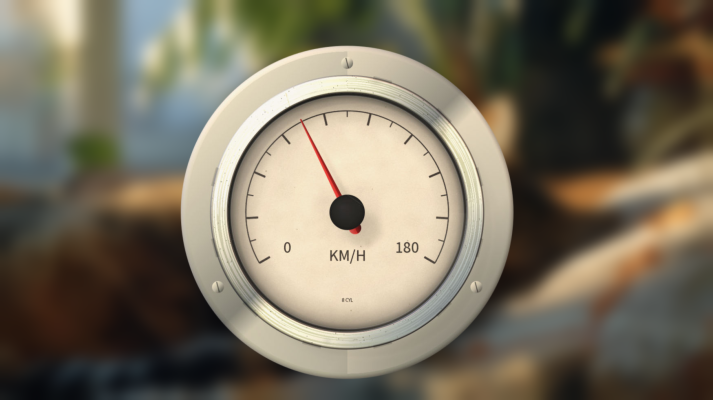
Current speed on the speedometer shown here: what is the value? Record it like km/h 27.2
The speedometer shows km/h 70
